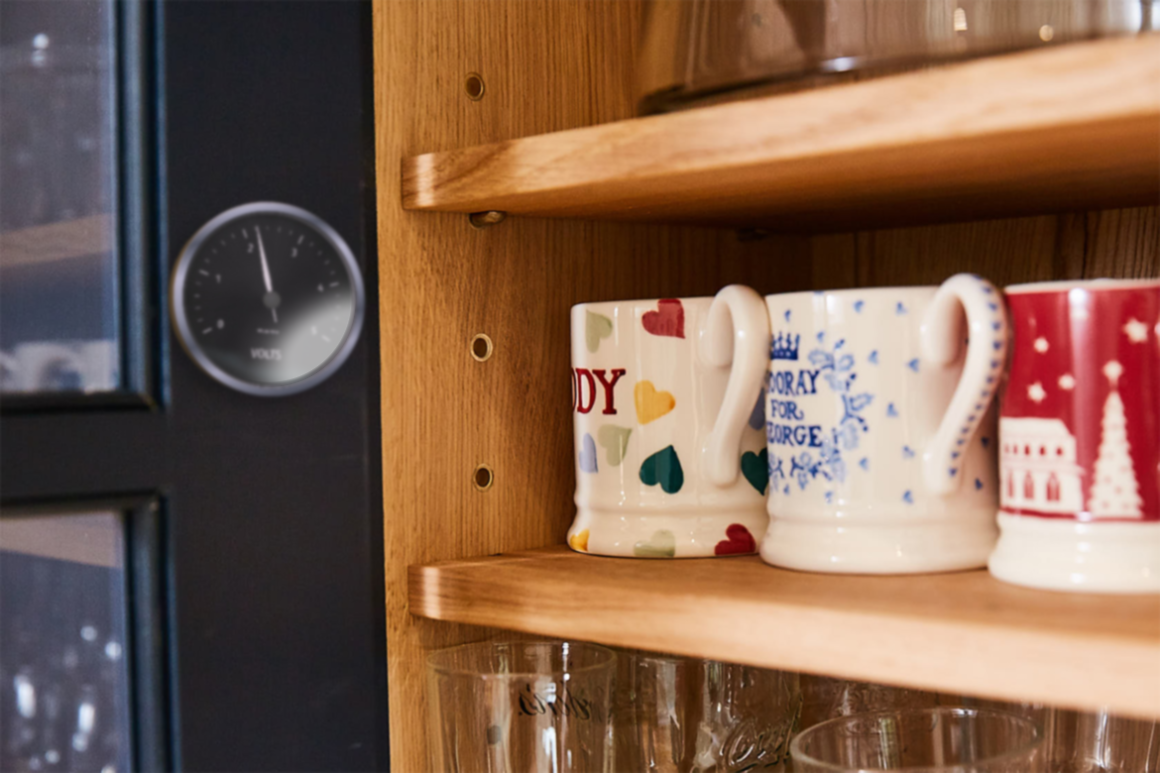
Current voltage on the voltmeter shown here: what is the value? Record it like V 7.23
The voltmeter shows V 2.2
